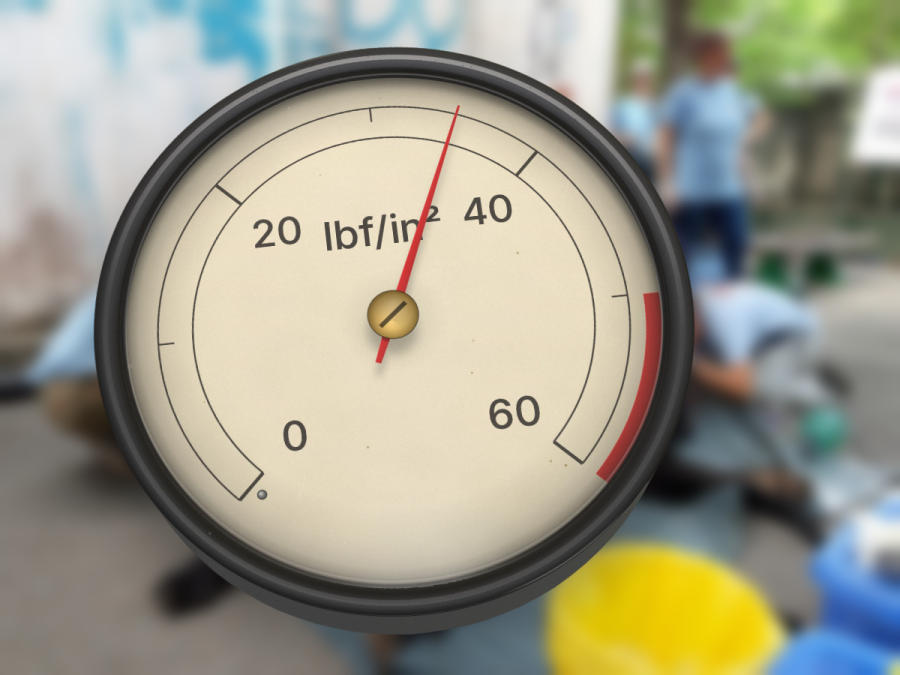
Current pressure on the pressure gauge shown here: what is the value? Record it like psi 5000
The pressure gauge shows psi 35
